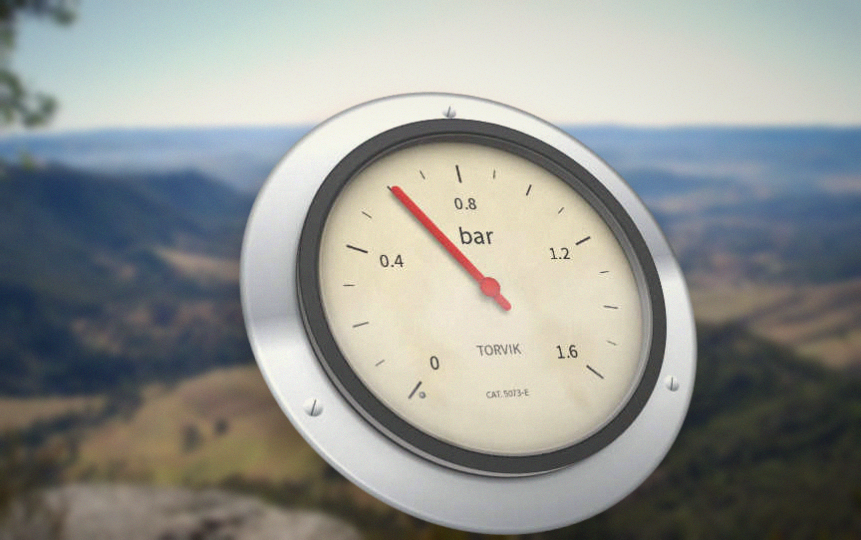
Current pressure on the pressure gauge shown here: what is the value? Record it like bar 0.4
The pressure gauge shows bar 0.6
